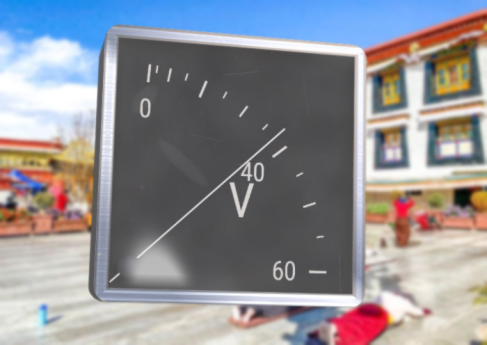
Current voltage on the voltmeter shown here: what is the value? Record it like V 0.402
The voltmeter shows V 37.5
